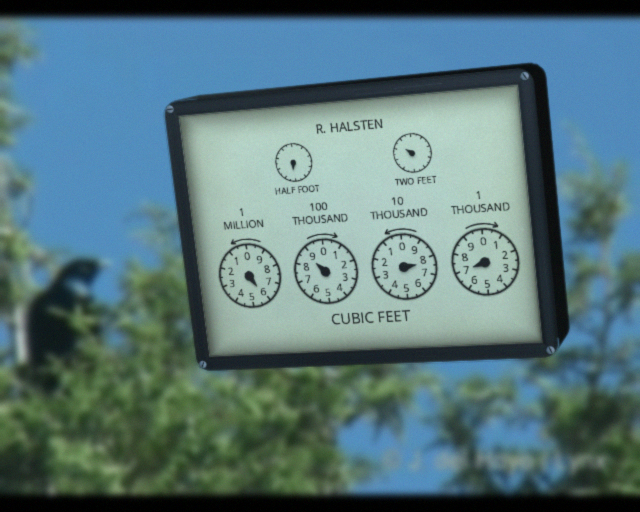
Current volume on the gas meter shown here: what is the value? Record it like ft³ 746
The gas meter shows ft³ 587700
